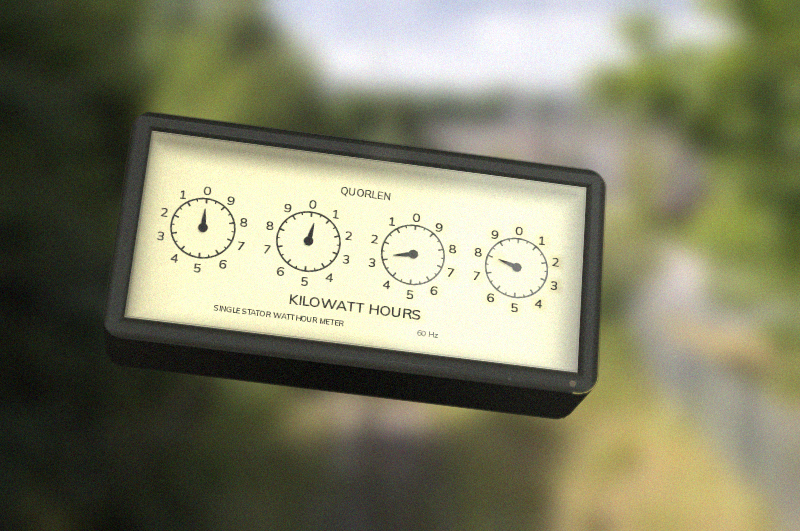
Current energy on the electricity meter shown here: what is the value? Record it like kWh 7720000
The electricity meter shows kWh 28
